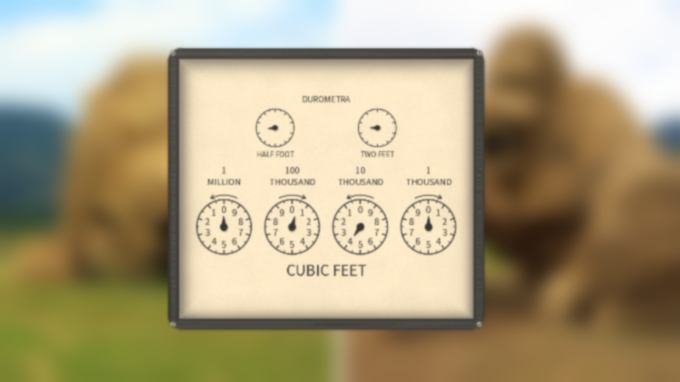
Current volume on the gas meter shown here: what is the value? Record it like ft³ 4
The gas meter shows ft³ 4000
